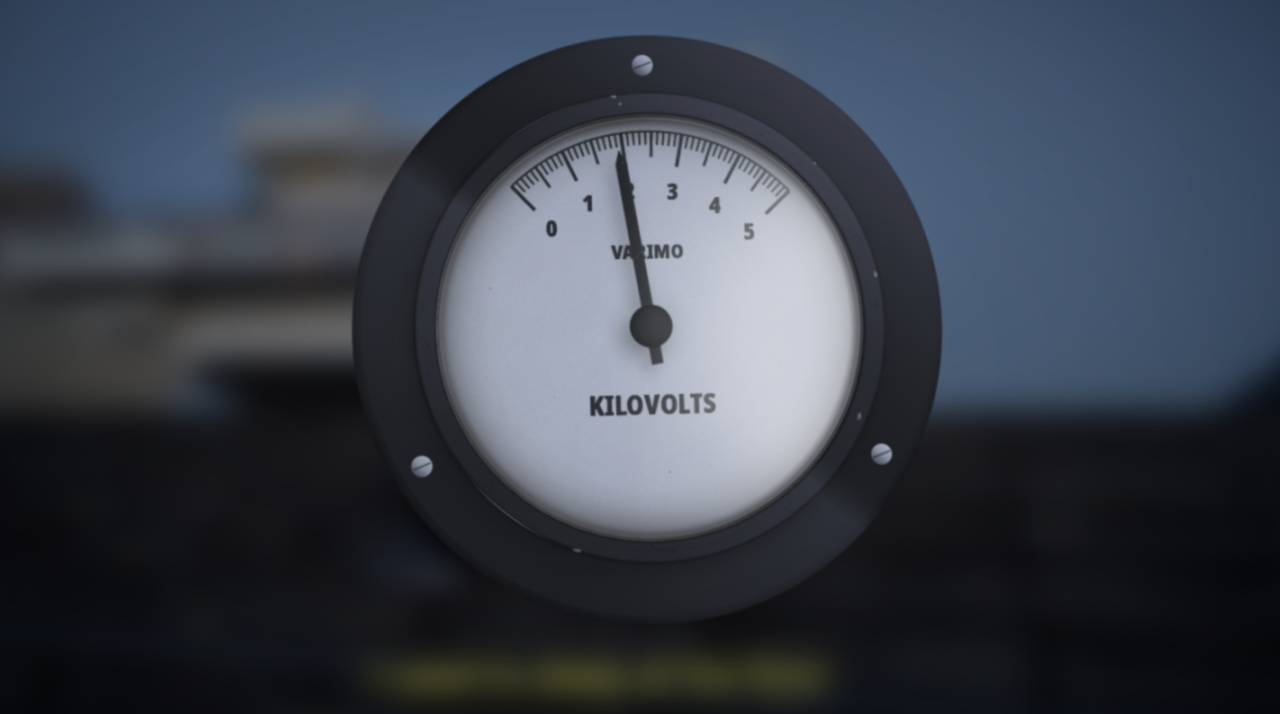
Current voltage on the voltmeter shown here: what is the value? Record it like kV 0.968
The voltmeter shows kV 1.9
